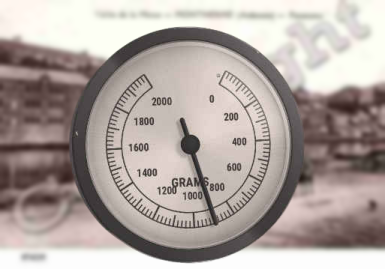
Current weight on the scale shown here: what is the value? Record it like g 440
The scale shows g 900
